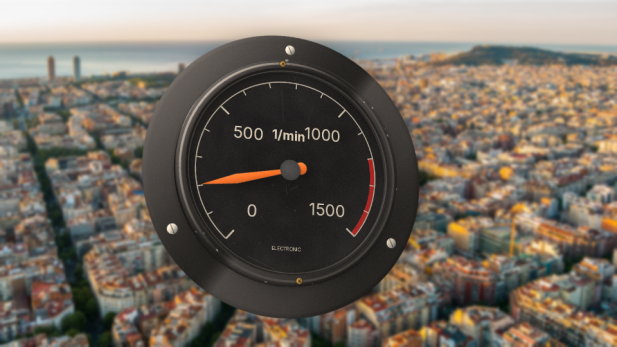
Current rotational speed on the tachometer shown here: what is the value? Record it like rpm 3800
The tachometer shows rpm 200
